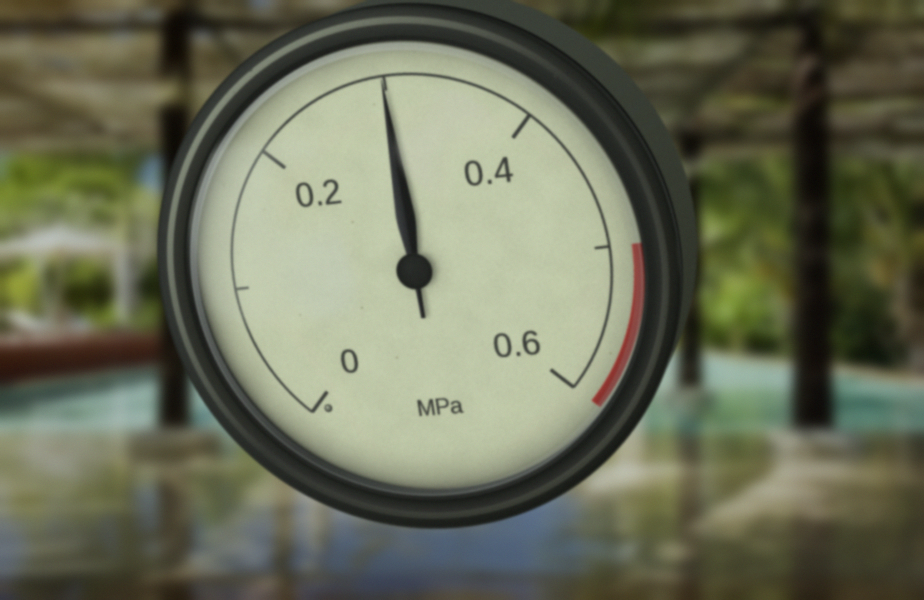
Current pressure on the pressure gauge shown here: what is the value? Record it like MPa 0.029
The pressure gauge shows MPa 0.3
